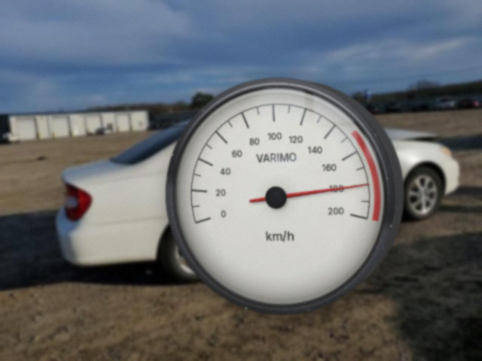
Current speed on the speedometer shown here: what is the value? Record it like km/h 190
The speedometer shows km/h 180
